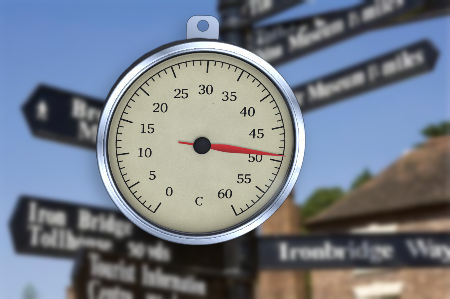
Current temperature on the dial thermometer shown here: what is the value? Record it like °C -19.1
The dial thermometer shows °C 49
